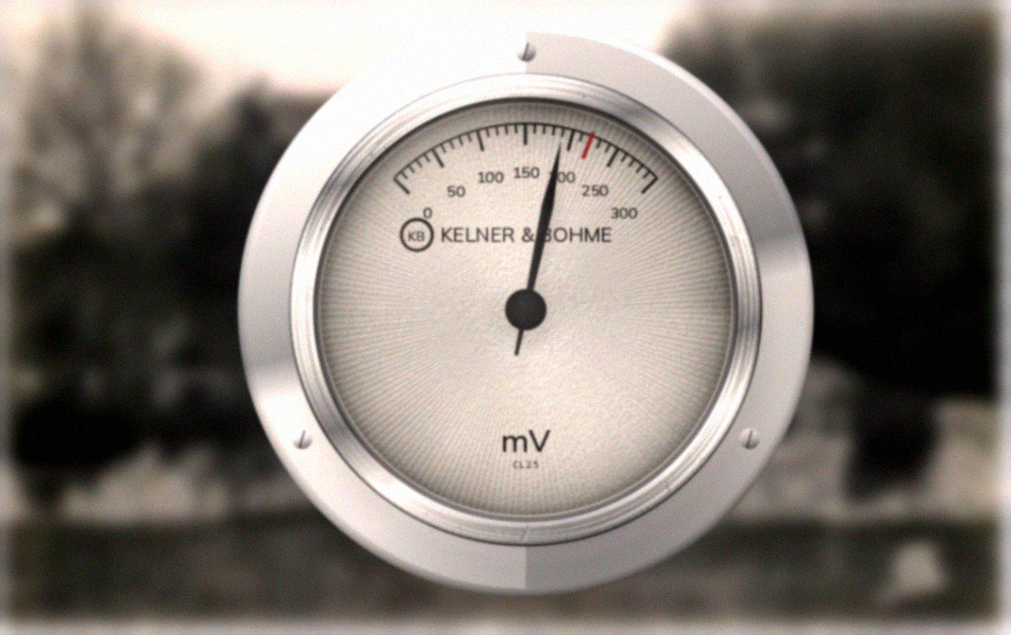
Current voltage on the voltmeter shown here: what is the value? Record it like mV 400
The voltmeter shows mV 190
